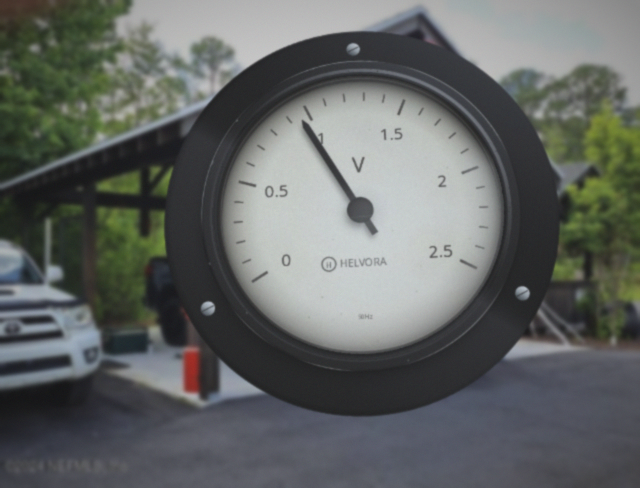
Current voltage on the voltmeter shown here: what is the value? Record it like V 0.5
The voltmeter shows V 0.95
